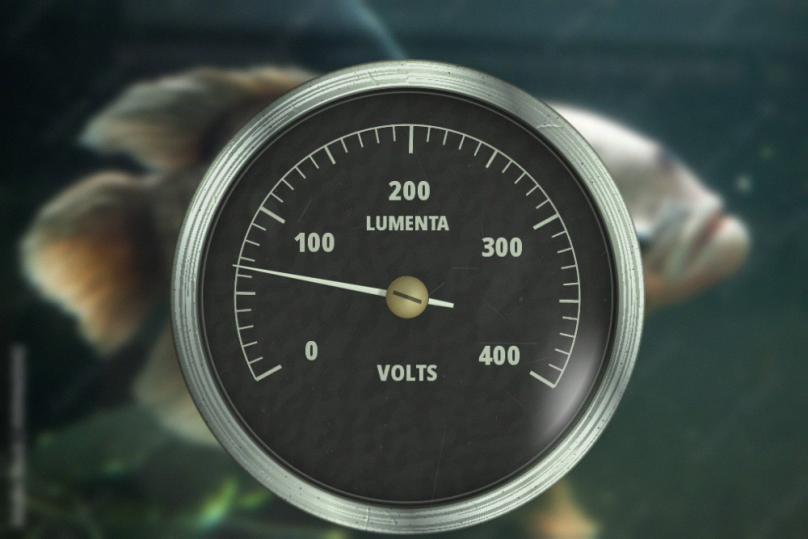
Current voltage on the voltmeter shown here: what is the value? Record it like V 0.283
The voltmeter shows V 65
